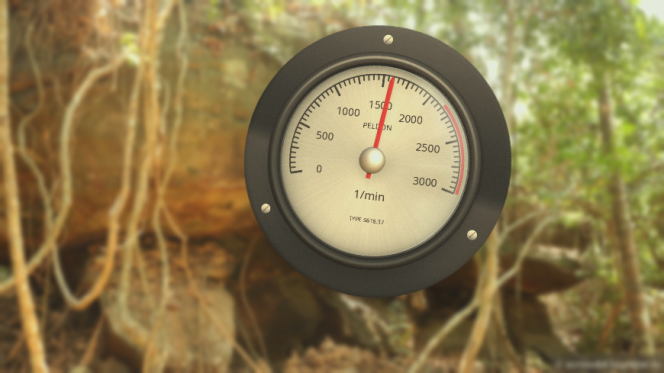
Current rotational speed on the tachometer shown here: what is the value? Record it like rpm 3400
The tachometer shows rpm 1600
